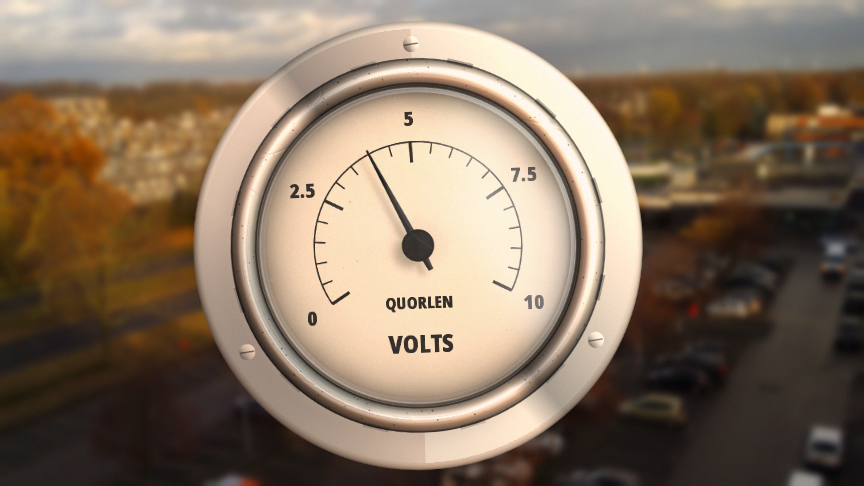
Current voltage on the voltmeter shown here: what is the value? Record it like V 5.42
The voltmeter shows V 4
